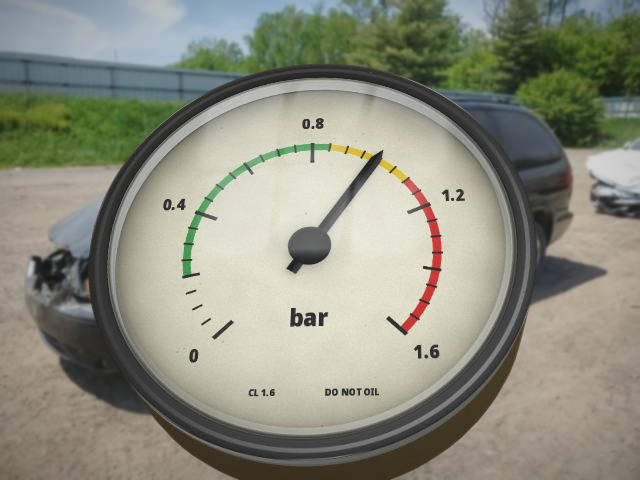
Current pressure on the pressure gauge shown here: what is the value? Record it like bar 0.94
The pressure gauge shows bar 1
